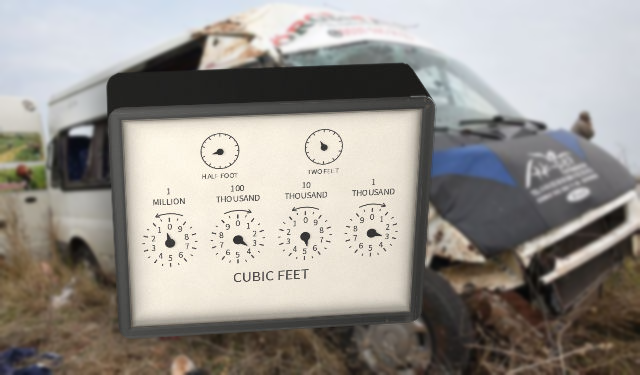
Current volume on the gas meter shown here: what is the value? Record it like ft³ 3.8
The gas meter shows ft³ 35300
